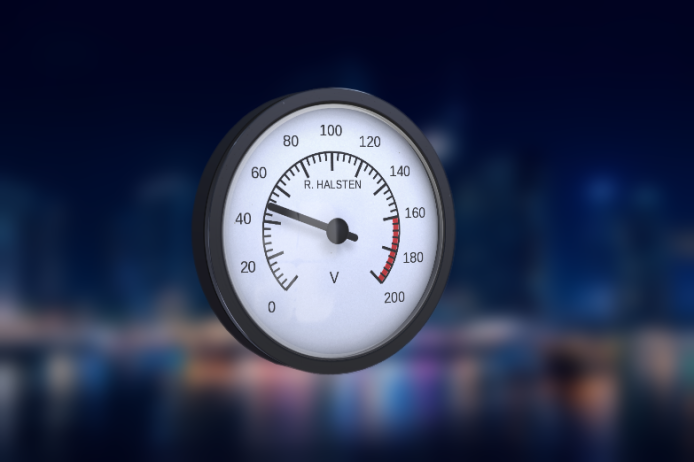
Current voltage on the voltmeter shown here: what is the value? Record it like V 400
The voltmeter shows V 48
